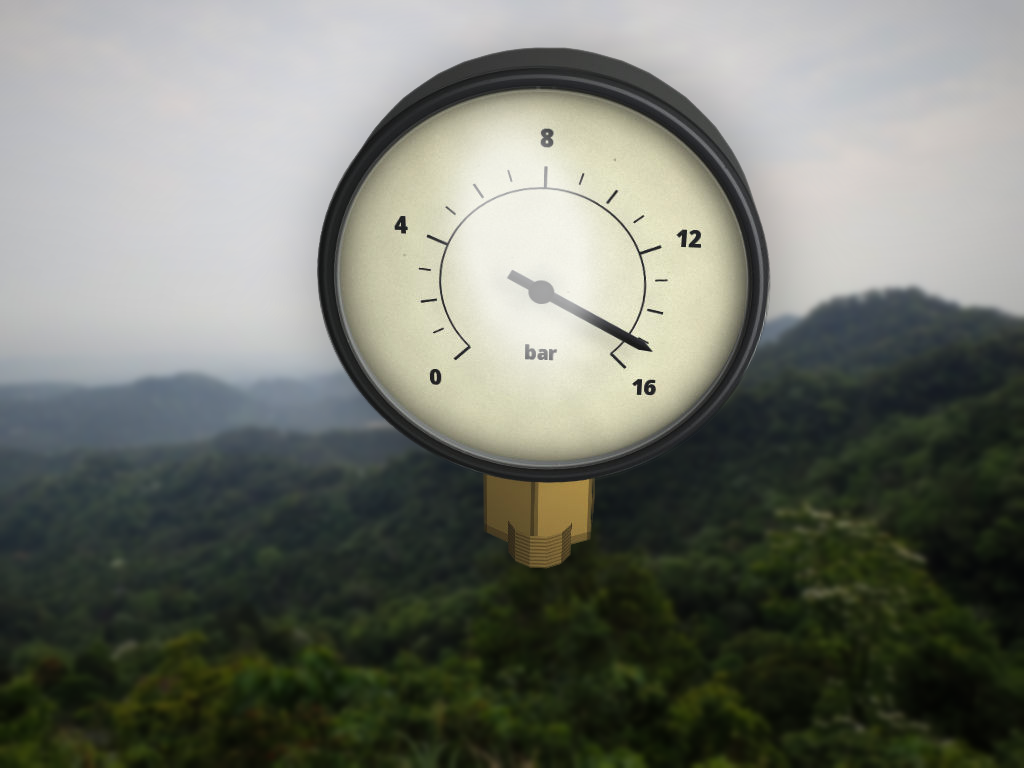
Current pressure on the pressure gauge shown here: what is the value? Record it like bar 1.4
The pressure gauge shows bar 15
